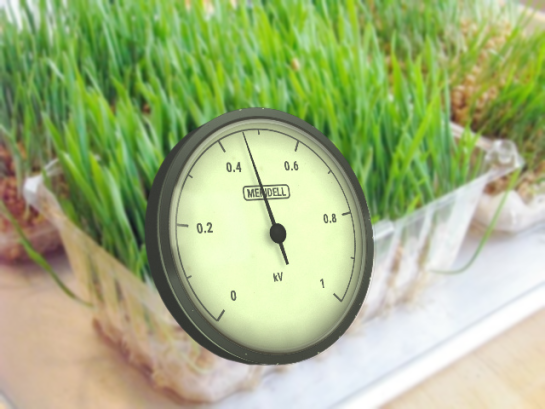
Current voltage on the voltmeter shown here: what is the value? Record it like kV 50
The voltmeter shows kV 0.45
